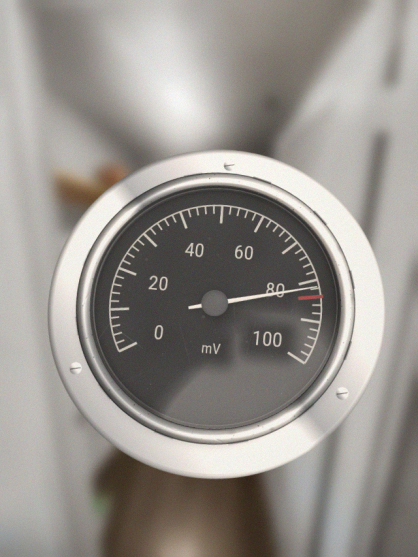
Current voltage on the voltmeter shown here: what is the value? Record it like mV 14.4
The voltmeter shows mV 82
